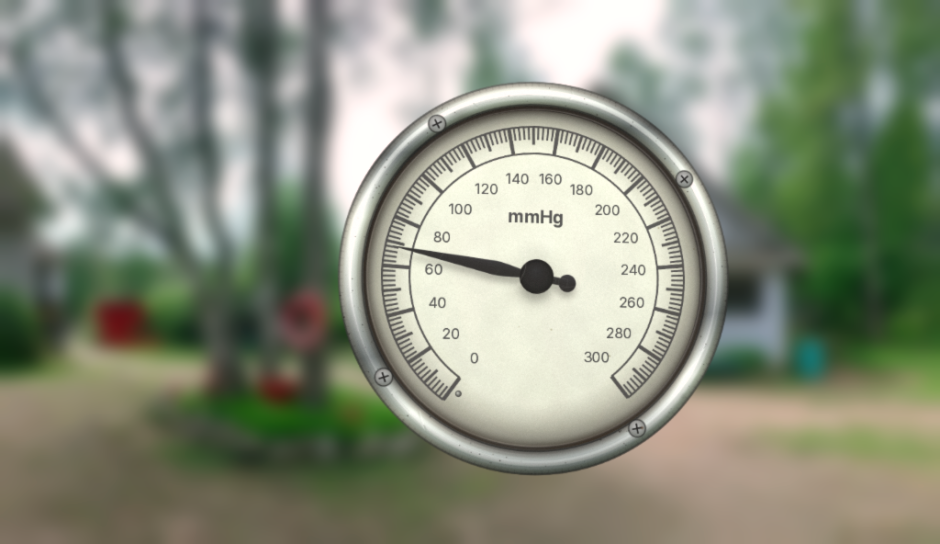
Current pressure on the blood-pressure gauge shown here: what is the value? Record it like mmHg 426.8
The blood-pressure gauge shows mmHg 68
